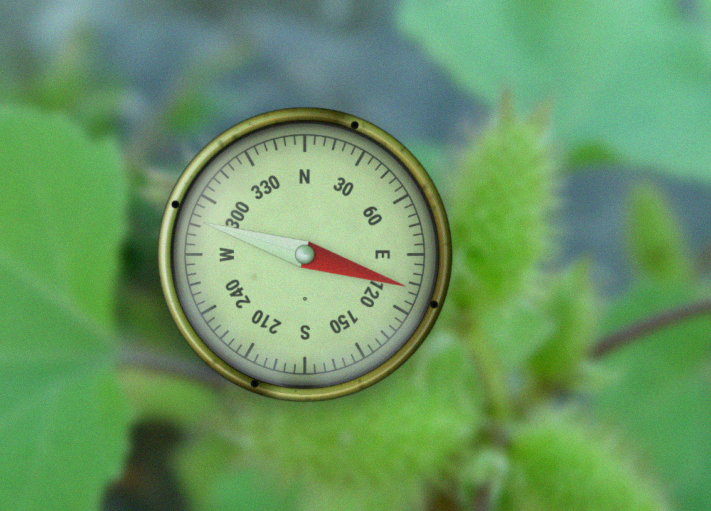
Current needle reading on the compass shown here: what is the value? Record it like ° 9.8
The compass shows ° 107.5
